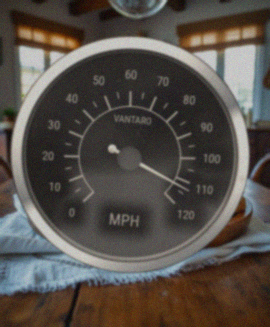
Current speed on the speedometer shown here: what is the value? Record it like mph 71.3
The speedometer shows mph 112.5
